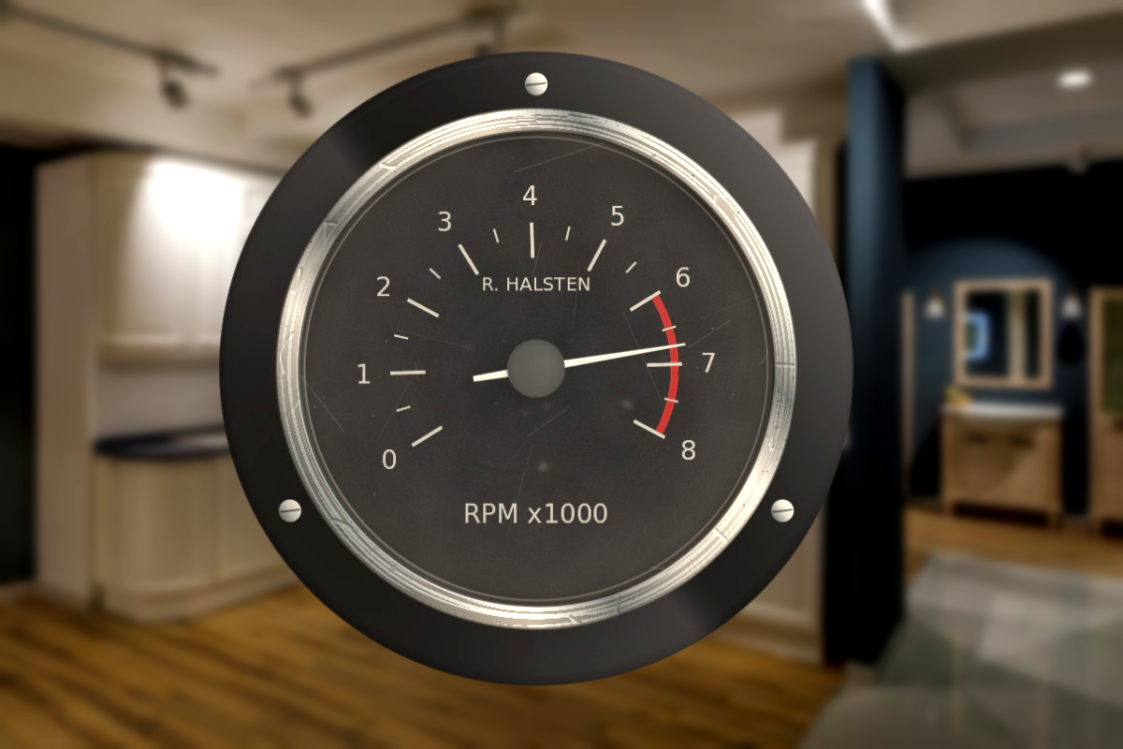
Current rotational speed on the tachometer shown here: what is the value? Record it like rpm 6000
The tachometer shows rpm 6750
